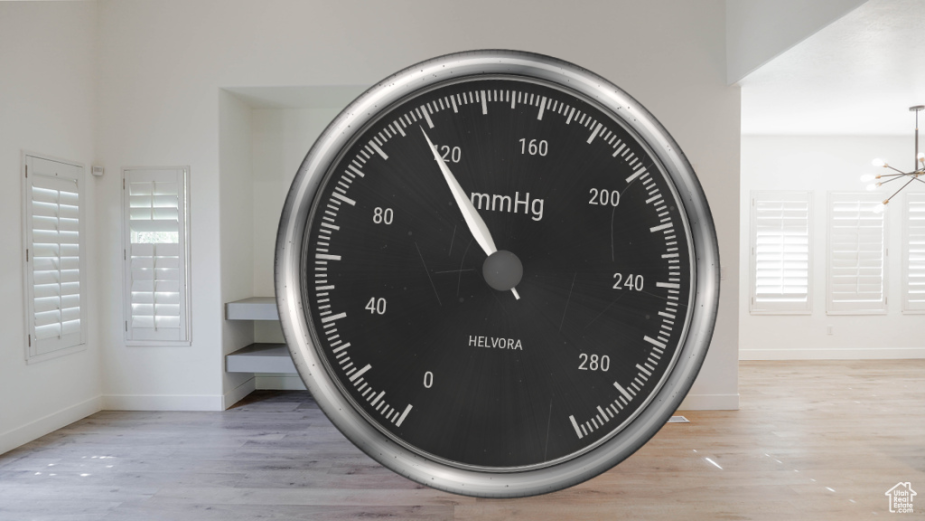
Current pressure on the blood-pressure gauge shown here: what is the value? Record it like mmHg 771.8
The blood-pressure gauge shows mmHg 116
